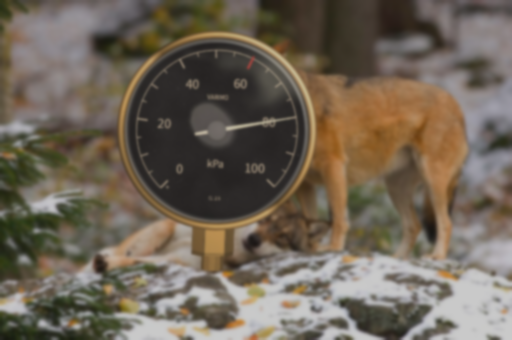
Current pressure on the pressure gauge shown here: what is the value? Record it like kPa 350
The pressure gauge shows kPa 80
